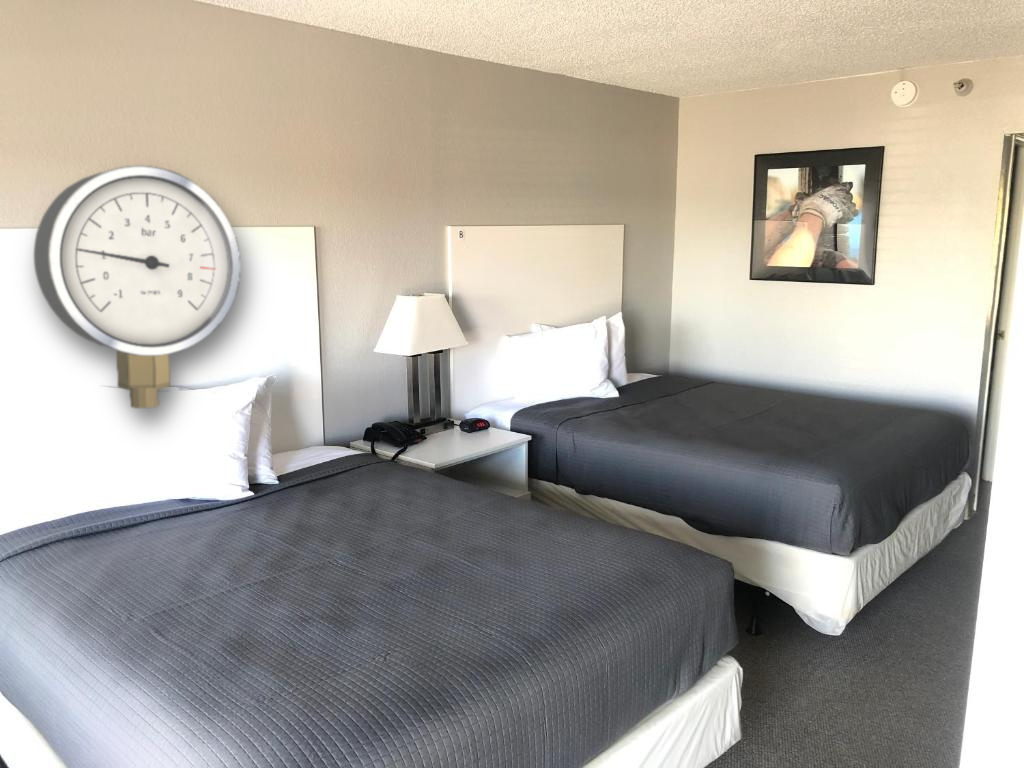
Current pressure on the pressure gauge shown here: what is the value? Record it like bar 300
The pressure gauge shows bar 1
